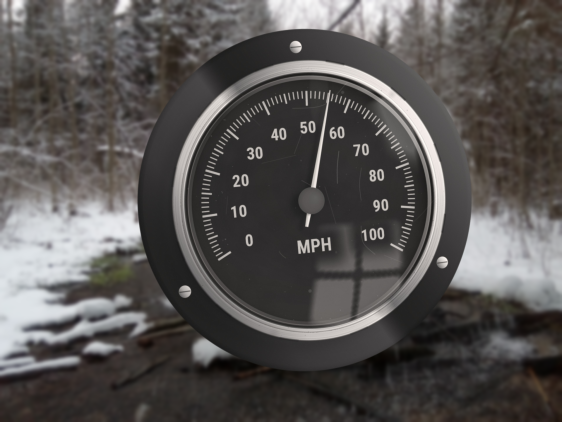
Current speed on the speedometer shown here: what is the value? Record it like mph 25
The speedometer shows mph 55
